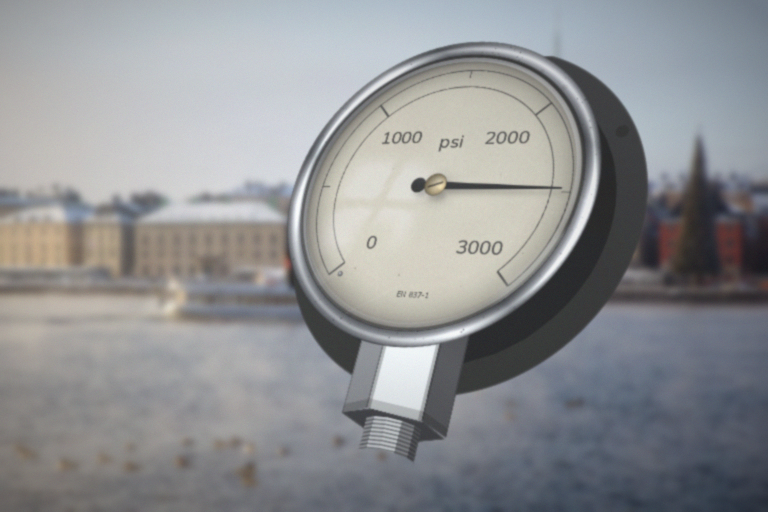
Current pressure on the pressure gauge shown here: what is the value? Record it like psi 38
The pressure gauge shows psi 2500
